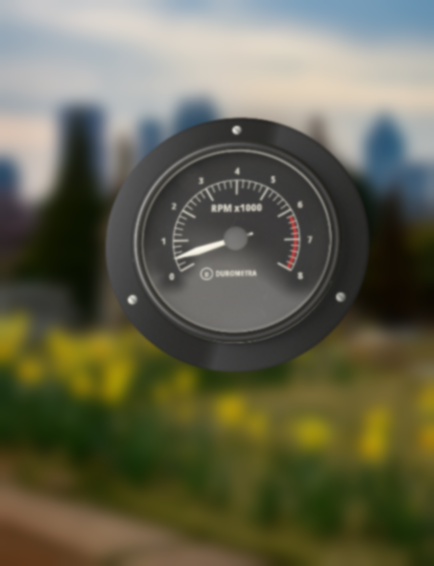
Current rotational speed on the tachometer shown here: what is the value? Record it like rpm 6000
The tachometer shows rpm 400
